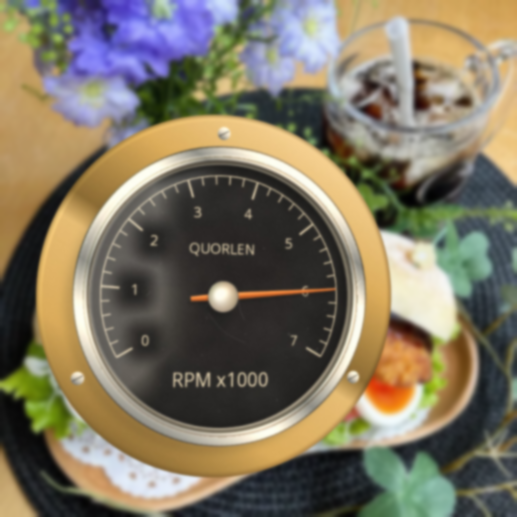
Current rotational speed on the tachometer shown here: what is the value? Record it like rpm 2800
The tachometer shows rpm 6000
